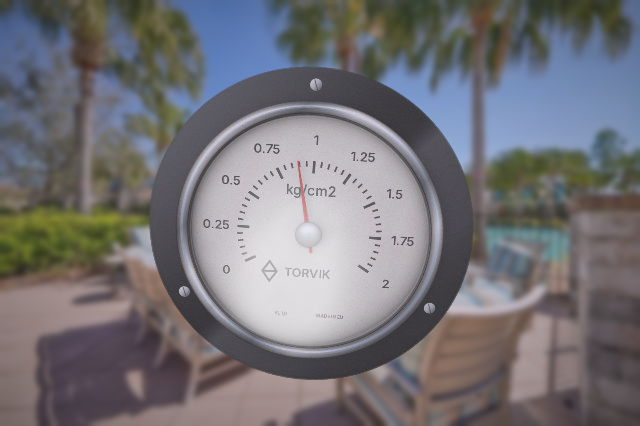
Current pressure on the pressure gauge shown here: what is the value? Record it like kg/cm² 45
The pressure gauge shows kg/cm² 0.9
